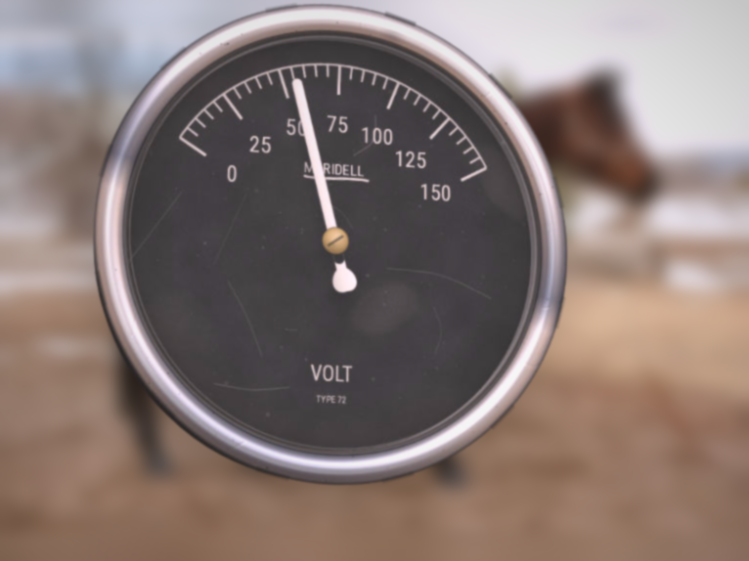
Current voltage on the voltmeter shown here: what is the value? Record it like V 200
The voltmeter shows V 55
